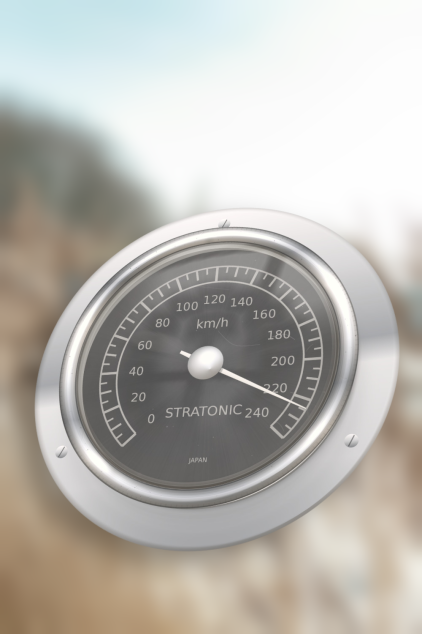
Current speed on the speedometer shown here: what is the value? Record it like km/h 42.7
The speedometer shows km/h 225
